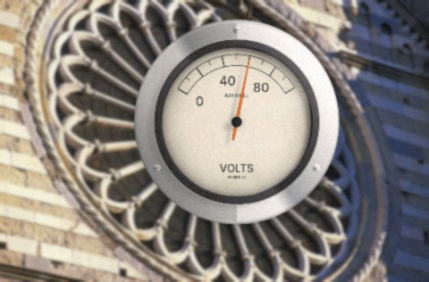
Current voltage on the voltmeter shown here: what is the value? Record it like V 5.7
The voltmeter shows V 60
